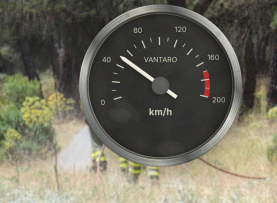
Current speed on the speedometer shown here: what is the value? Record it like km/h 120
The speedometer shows km/h 50
